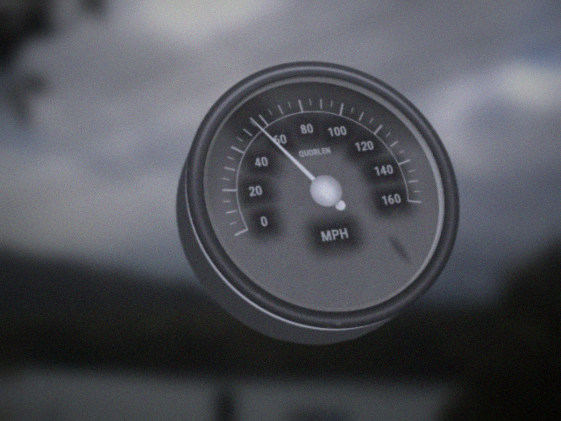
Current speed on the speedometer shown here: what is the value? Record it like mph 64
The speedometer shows mph 55
